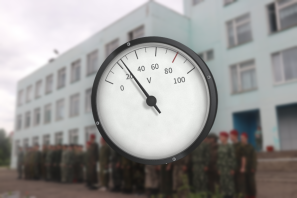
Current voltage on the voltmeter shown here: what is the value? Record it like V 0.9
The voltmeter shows V 25
